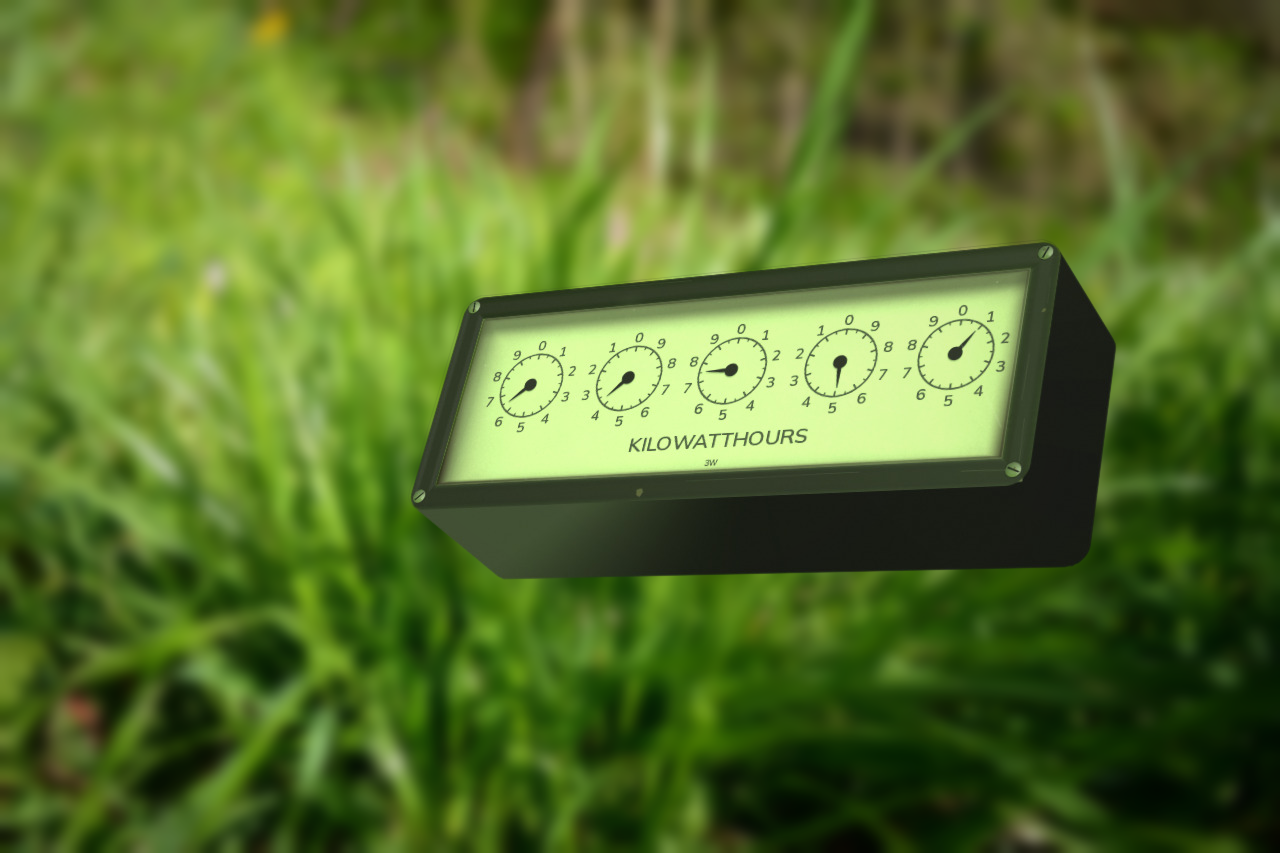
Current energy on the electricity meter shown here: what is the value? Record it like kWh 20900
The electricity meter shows kWh 63751
